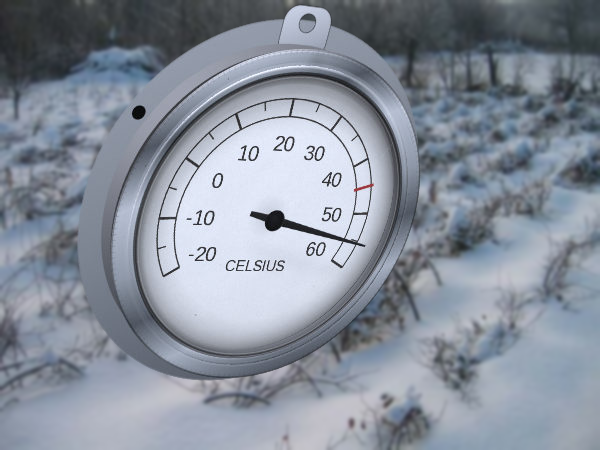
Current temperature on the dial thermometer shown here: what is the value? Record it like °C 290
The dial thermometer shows °C 55
